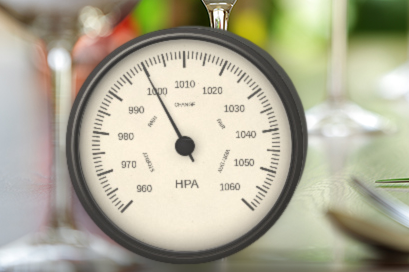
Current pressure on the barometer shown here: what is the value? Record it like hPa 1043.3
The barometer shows hPa 1000
